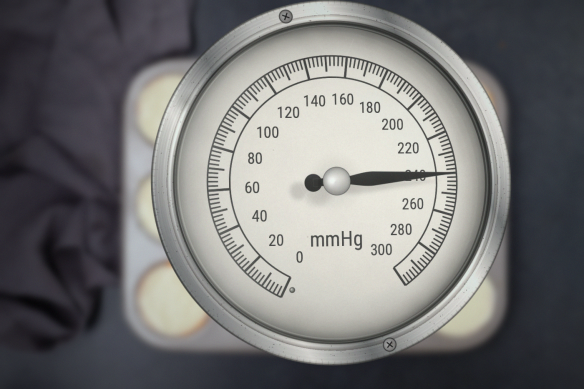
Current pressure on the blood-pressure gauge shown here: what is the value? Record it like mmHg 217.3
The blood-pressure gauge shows mmHg 240
